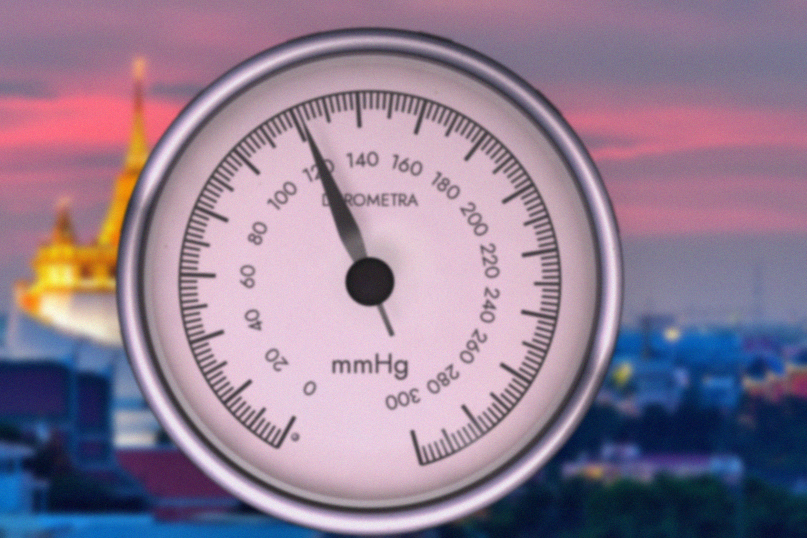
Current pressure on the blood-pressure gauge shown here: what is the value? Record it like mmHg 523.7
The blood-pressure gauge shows mmHg 122
